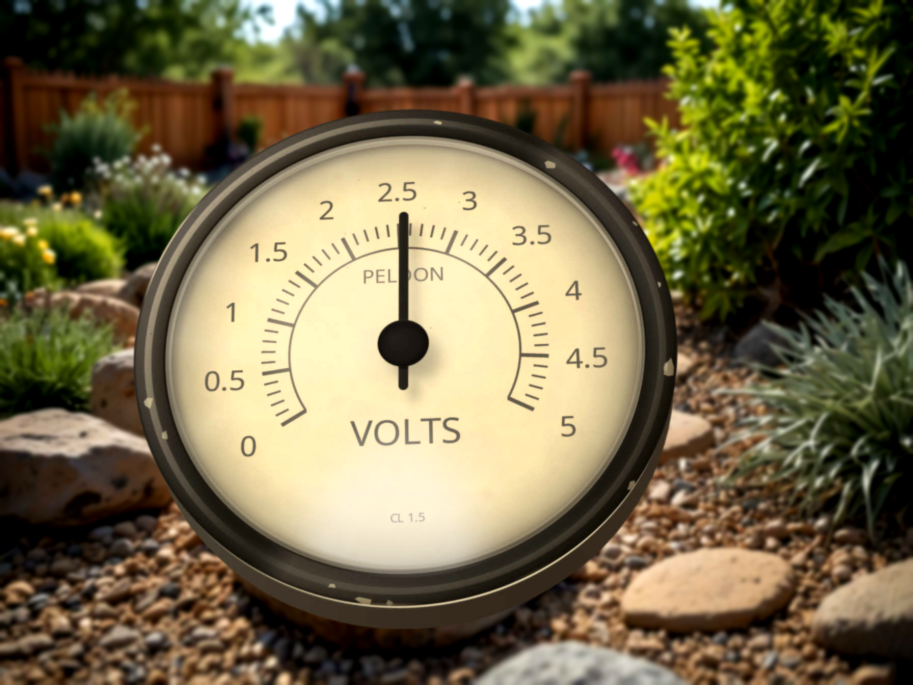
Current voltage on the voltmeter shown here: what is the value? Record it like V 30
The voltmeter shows V 2.55
